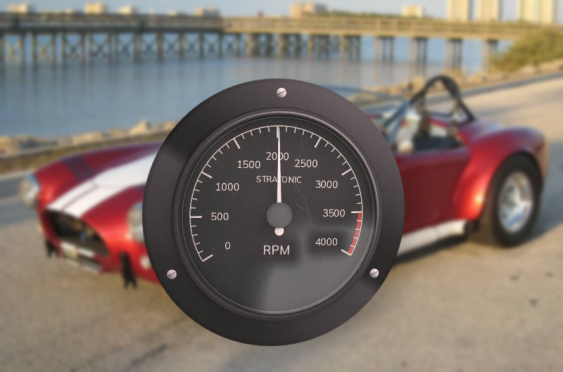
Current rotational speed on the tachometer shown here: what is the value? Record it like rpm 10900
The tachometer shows rpm 2000
